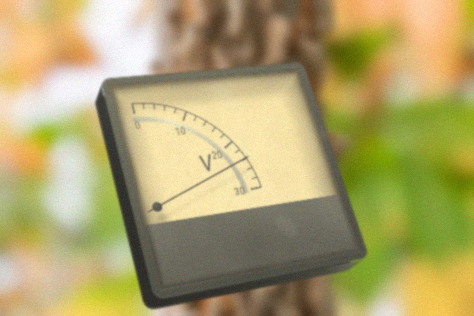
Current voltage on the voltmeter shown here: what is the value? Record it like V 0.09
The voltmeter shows V 24
